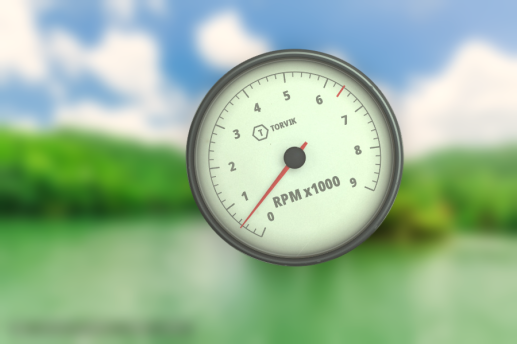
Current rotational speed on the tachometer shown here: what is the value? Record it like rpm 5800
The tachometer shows rpm 500
